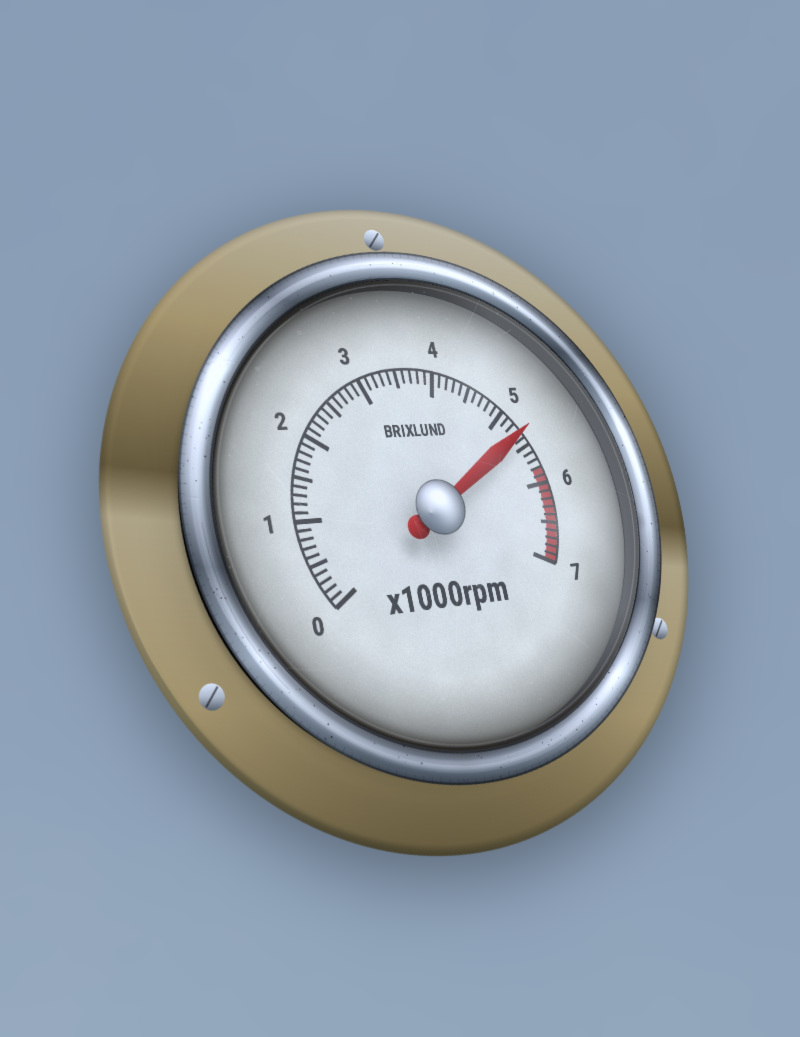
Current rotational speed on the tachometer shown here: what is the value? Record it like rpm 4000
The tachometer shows rpm 5300
